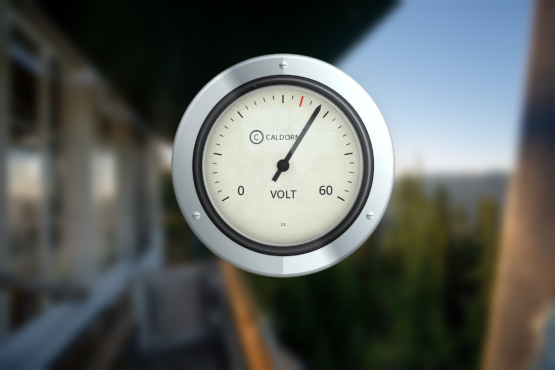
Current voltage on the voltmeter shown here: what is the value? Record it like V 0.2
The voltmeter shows V 38
